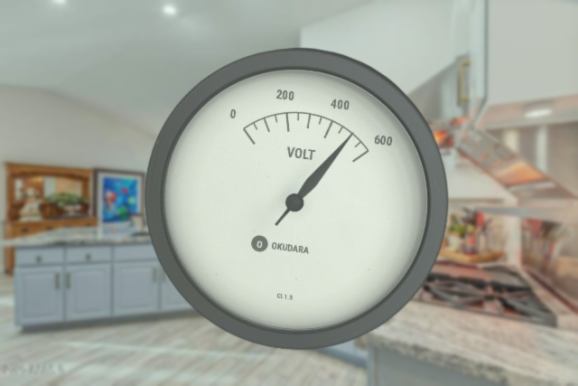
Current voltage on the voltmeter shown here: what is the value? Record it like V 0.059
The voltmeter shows V 500
